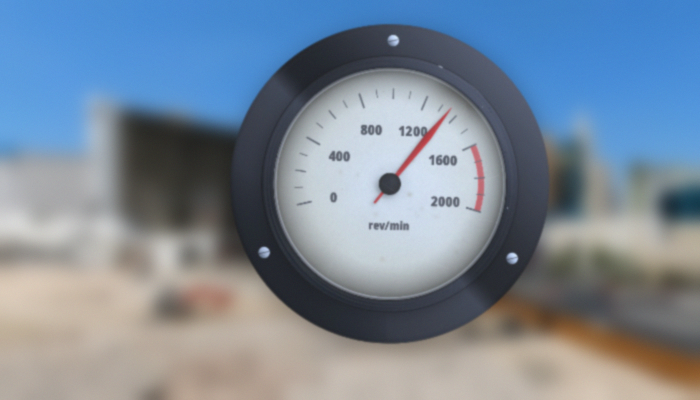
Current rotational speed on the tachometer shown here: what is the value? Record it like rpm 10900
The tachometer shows rpm 1350
